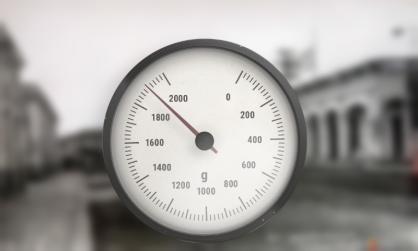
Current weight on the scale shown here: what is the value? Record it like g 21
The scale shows g 1900
